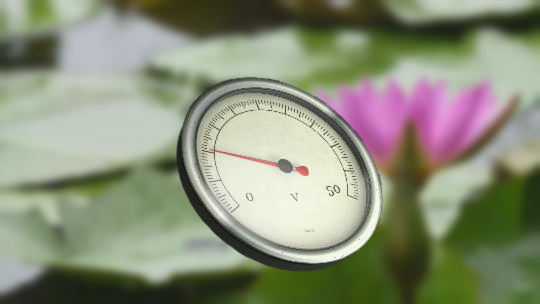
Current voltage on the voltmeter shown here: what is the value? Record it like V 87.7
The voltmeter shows V 10
